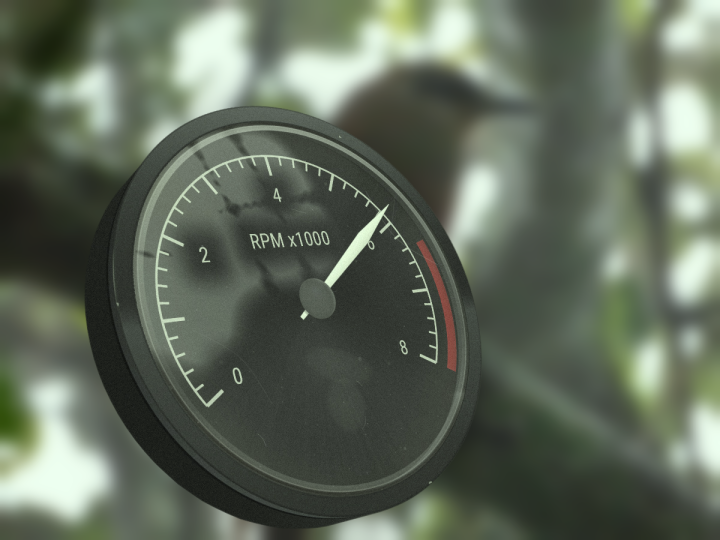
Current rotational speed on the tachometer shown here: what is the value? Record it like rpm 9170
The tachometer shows rpm 5800
